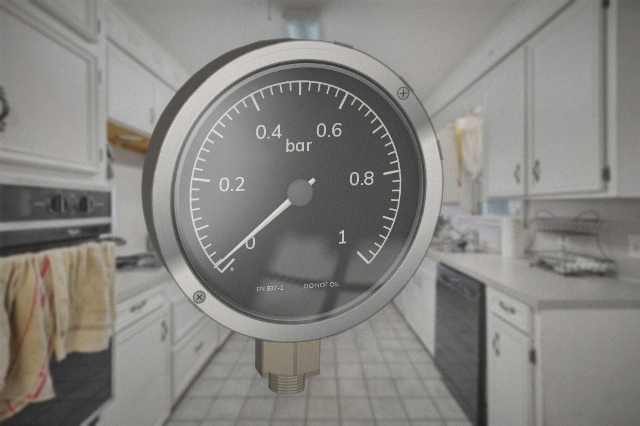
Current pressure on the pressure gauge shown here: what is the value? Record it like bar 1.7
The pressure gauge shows bar 0.02
